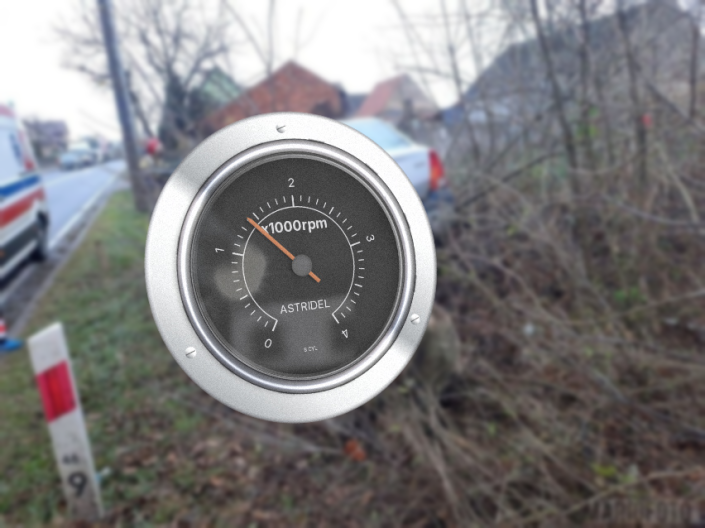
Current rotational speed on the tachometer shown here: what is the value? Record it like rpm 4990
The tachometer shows rpm 1400
